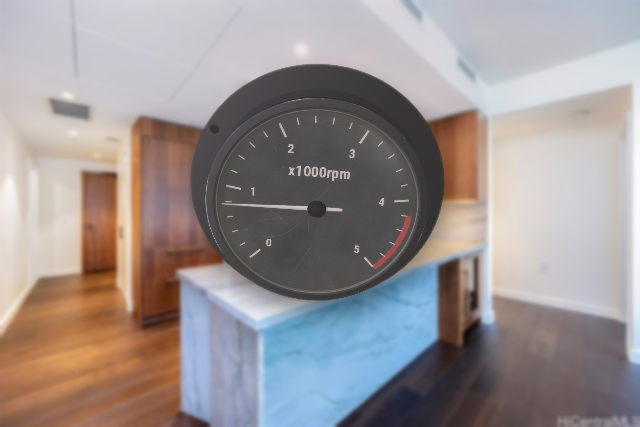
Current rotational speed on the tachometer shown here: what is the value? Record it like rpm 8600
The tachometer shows rpm 800
